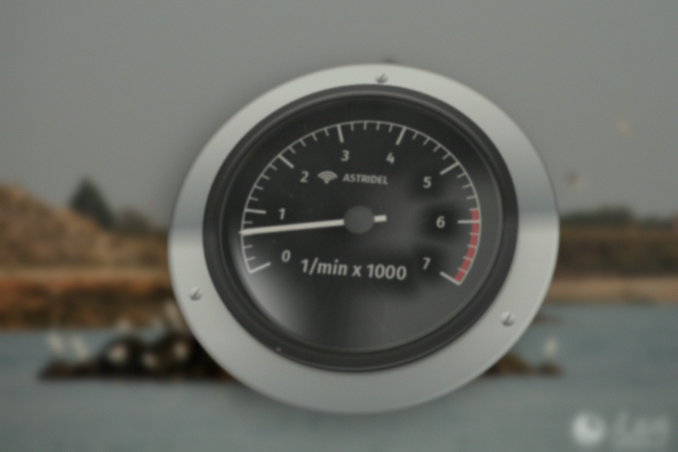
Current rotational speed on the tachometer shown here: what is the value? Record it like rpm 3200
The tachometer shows rpm 600
